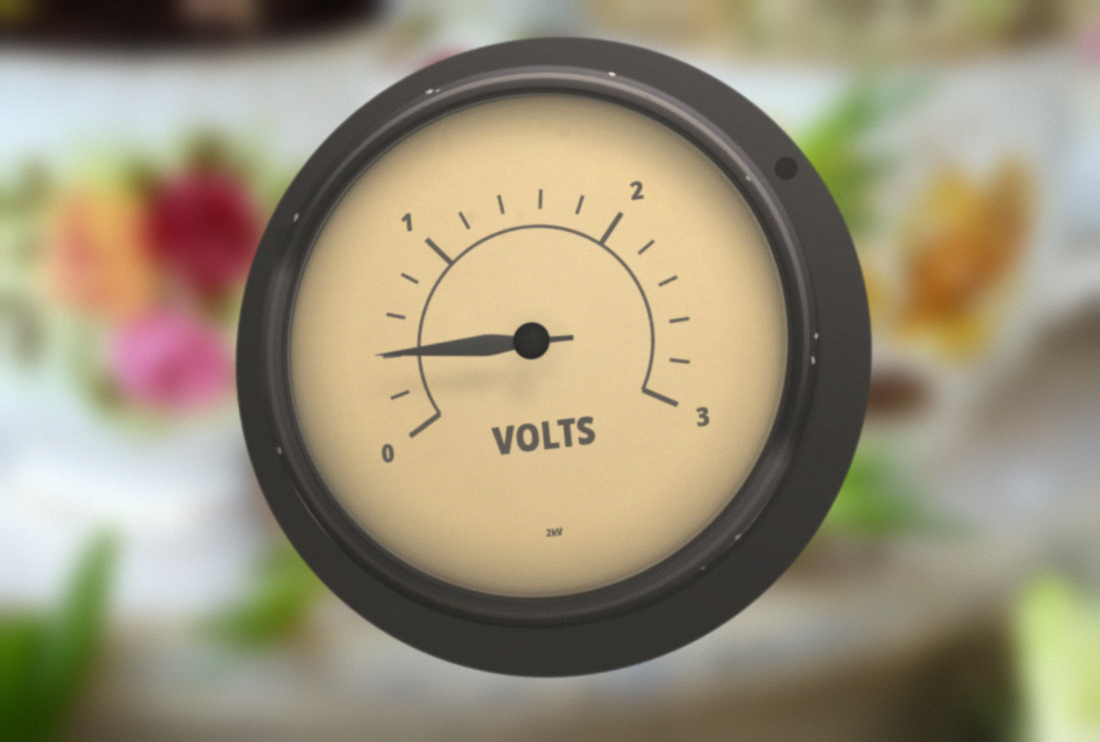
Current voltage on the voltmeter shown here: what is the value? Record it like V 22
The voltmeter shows V 0.4
